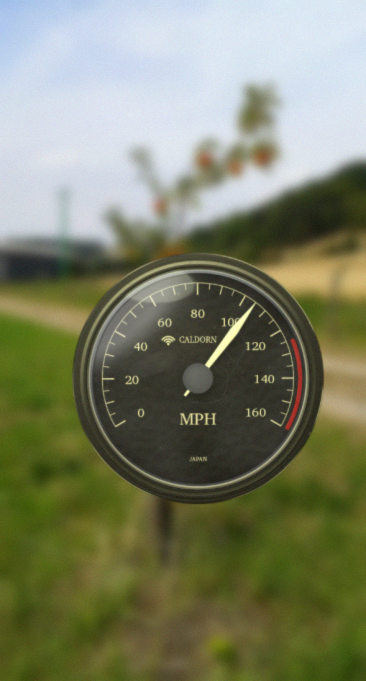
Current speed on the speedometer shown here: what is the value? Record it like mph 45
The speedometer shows mph 105
